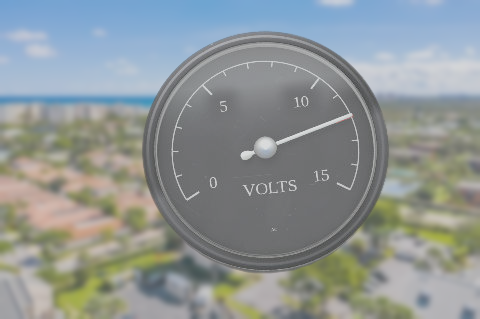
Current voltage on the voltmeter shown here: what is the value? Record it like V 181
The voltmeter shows V 12
